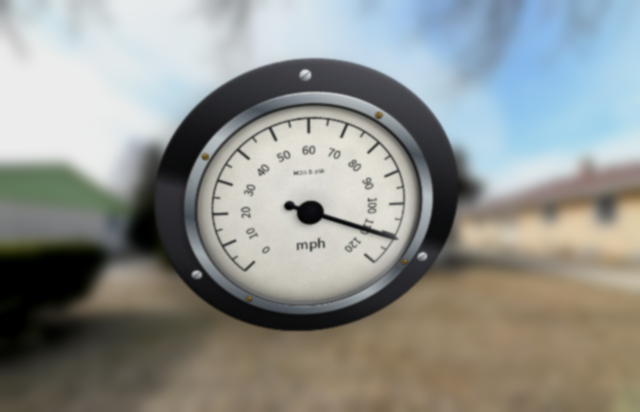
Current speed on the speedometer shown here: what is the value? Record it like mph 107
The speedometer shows mph 110
